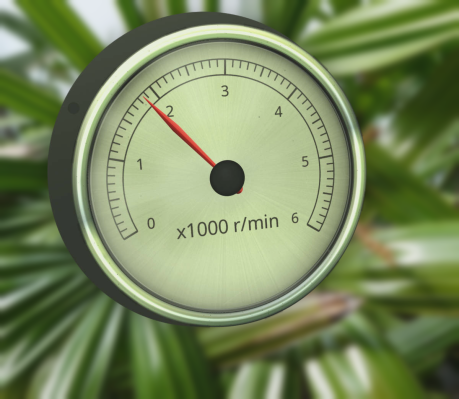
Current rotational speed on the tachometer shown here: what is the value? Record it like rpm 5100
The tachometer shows rpm 1850
